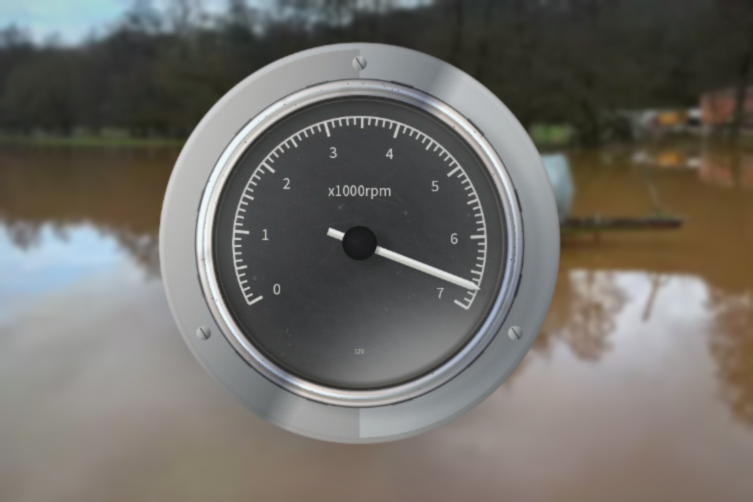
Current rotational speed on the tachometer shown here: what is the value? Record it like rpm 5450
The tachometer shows rpm 6700
